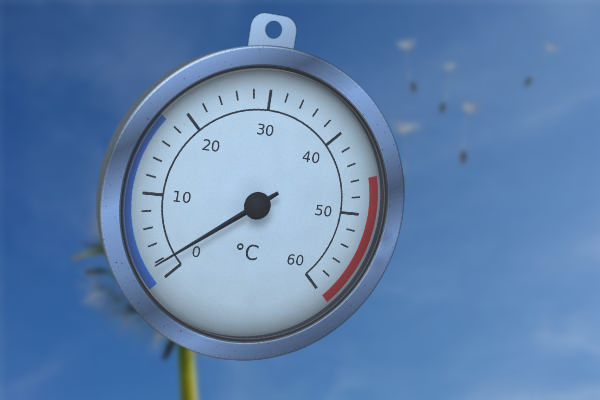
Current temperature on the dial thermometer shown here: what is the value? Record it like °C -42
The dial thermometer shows °C 2
